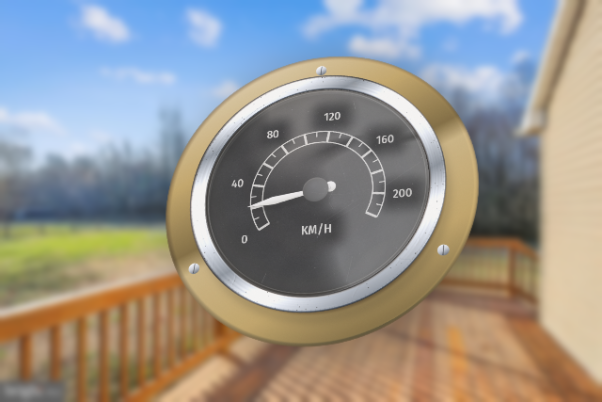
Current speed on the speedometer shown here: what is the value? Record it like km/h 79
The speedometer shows km/h 20
